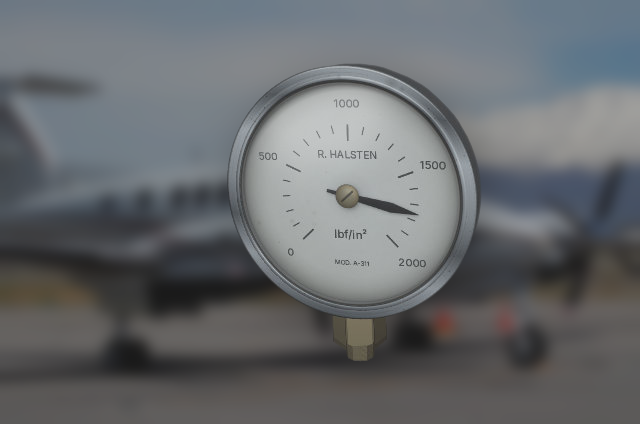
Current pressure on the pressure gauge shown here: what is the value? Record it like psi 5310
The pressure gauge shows psi 1750
